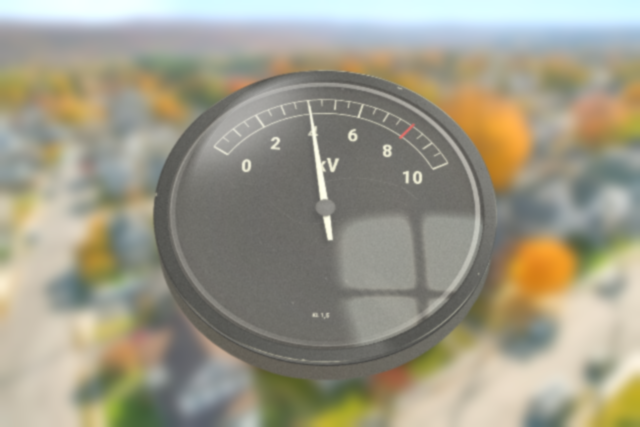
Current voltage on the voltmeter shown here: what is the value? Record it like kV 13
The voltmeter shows kV 4
